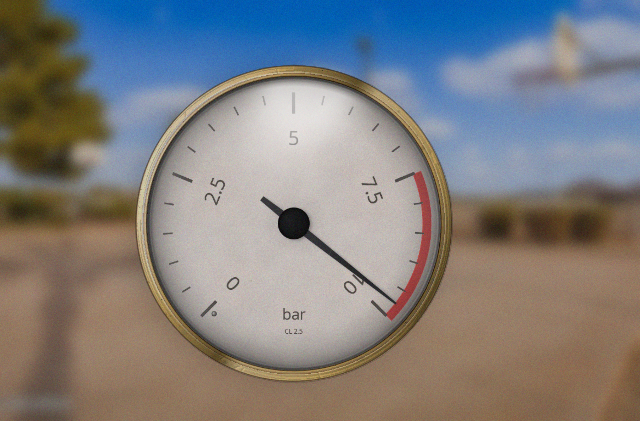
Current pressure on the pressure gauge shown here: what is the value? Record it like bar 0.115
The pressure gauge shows bar 9.75
